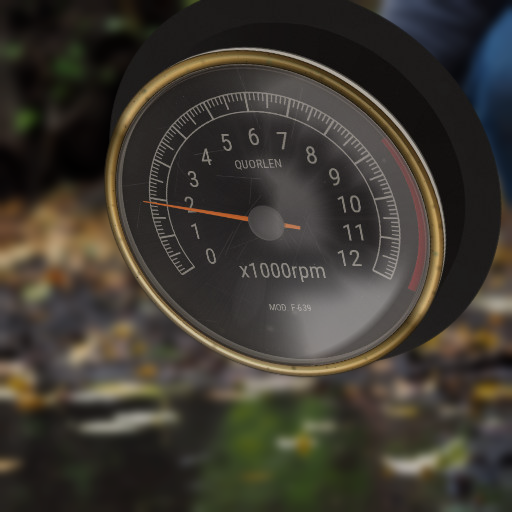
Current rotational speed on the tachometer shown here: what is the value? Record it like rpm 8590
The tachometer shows rpm 2000
